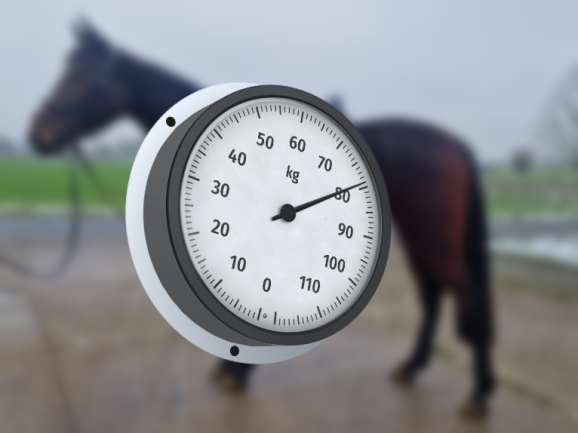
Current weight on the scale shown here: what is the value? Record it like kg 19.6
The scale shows kg 79
